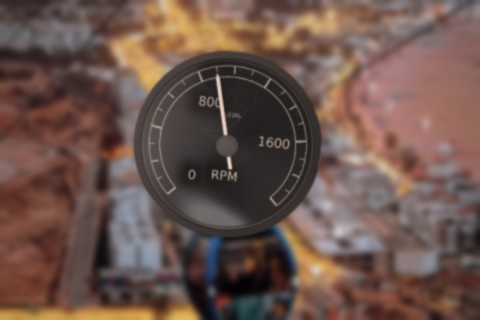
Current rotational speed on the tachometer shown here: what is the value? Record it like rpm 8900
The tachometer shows rpm 900
